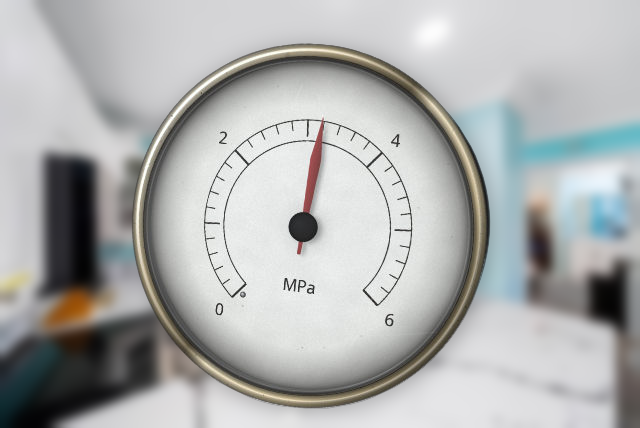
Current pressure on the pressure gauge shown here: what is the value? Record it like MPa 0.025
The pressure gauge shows MPa 3.2
